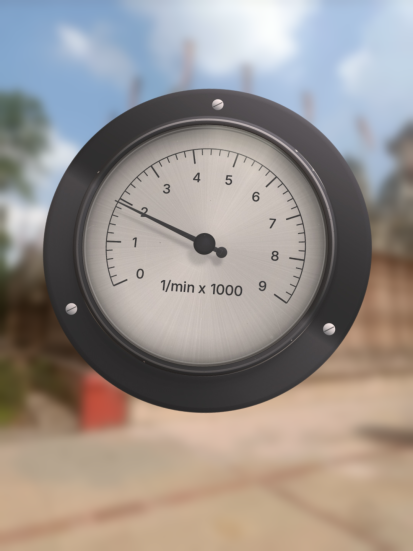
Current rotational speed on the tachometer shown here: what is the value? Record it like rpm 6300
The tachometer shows rpm 1900
